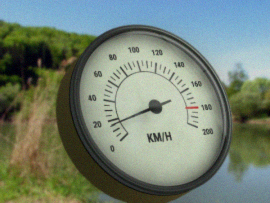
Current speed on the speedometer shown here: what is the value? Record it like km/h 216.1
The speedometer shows km/h 15
